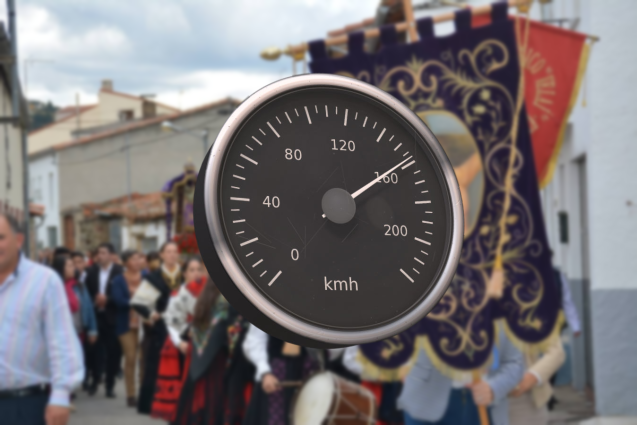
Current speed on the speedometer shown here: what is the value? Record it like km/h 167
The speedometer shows km/h 157.5
